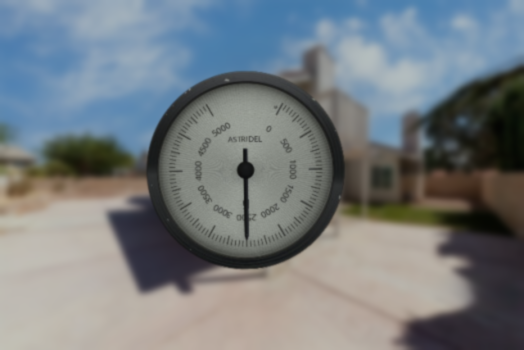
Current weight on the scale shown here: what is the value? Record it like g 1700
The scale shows g 2500
